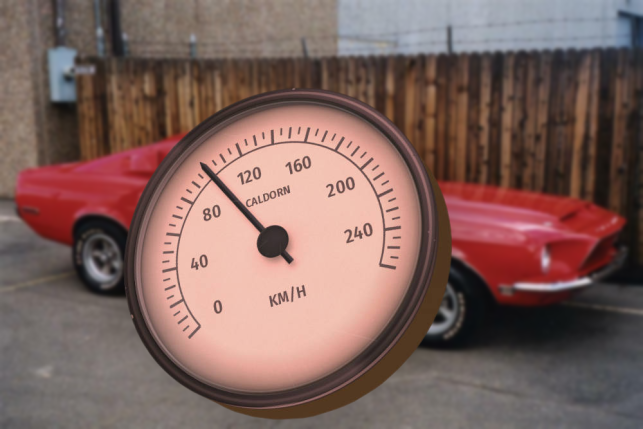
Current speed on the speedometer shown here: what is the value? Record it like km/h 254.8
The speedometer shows km/h 100
